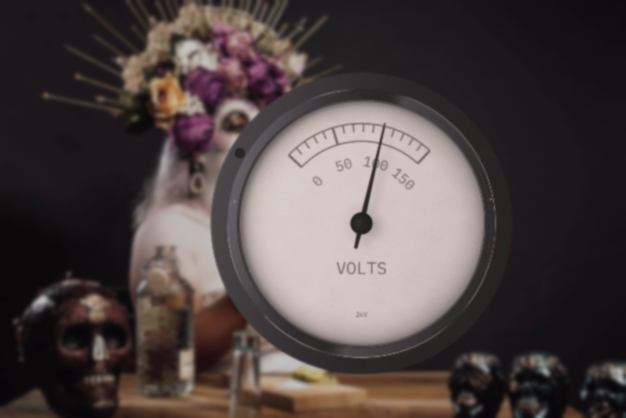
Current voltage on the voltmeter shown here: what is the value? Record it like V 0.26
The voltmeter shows V 100
